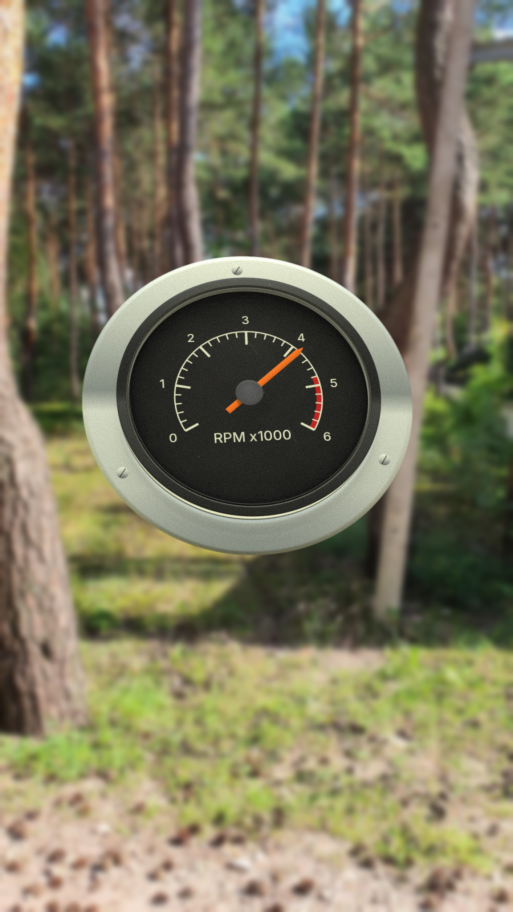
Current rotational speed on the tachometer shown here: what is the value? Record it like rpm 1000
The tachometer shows rpm 4200
